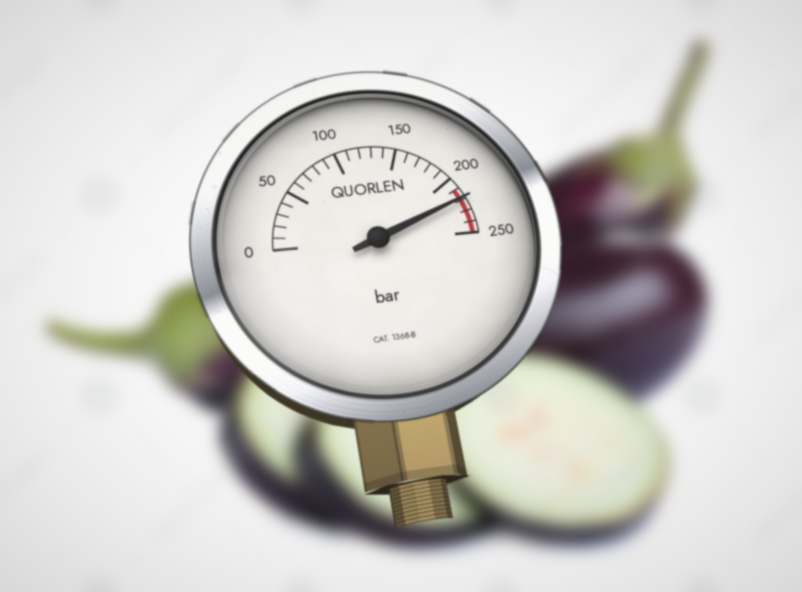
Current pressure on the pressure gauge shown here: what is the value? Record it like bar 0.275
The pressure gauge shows bar 220
